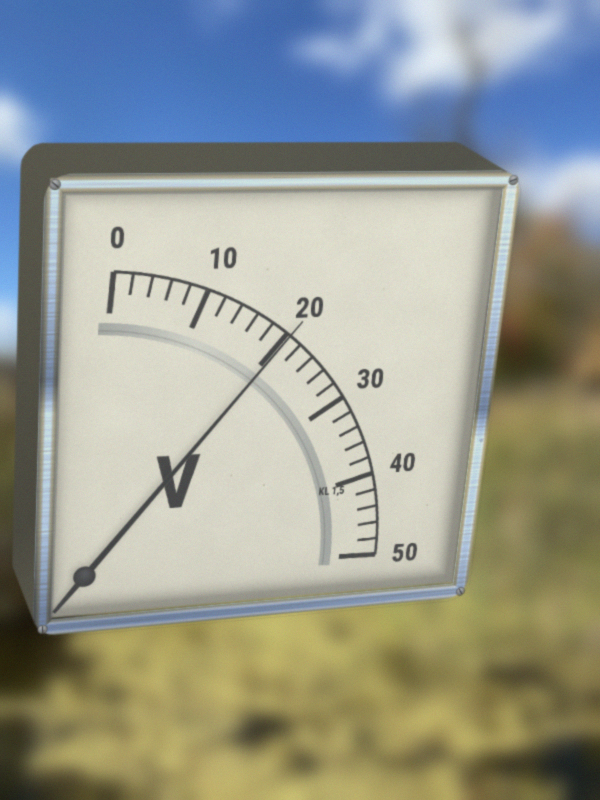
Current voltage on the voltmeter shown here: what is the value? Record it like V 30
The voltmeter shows V 20
